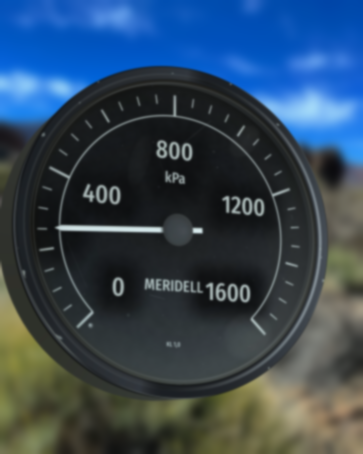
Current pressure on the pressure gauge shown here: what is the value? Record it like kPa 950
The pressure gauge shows kPa 250
